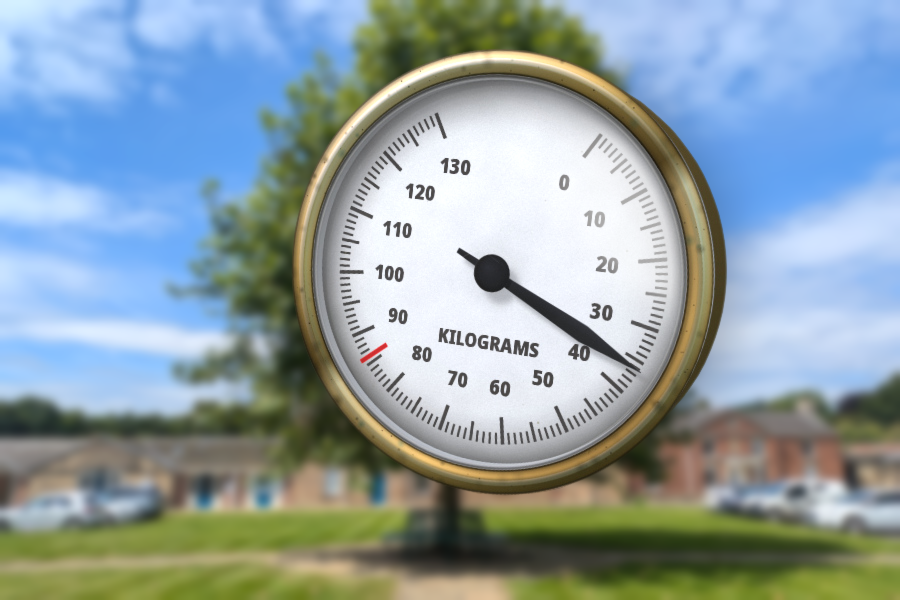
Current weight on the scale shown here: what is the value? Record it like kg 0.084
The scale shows kg 36
